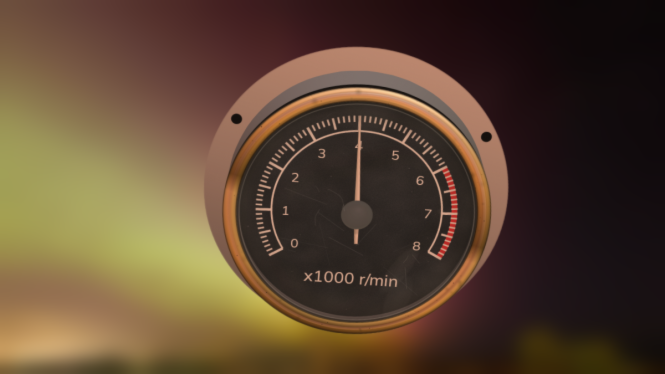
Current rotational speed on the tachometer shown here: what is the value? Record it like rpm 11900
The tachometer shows rpm 4000
